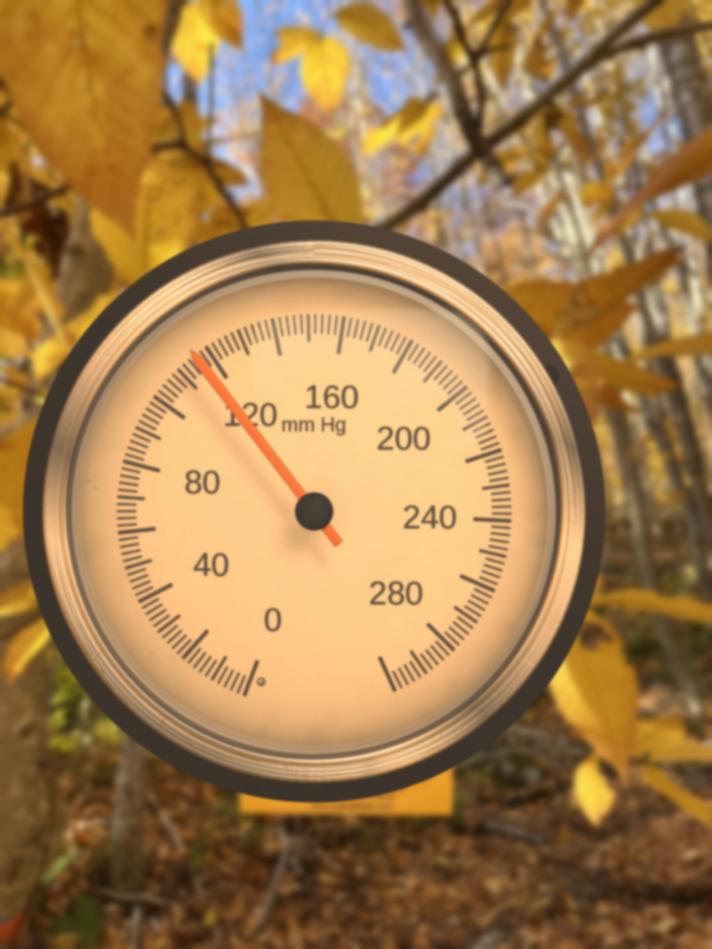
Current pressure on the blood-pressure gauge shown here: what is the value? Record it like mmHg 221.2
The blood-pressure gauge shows mmHg 116
